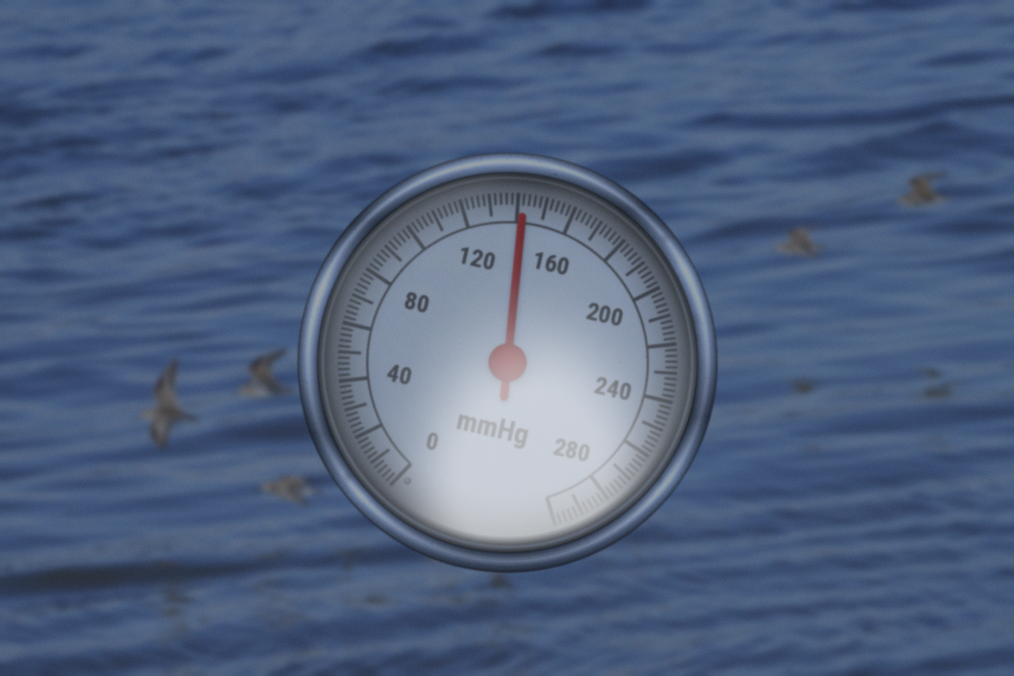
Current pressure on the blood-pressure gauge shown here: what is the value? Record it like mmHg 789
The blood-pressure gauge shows mmHg 142
